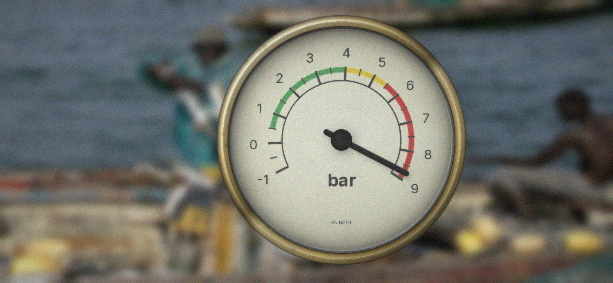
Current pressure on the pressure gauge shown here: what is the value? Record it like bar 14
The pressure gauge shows bar 8.75
